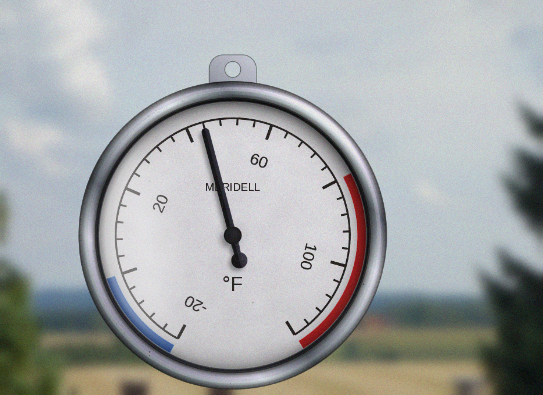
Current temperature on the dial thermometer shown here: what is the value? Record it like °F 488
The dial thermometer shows °F 44
